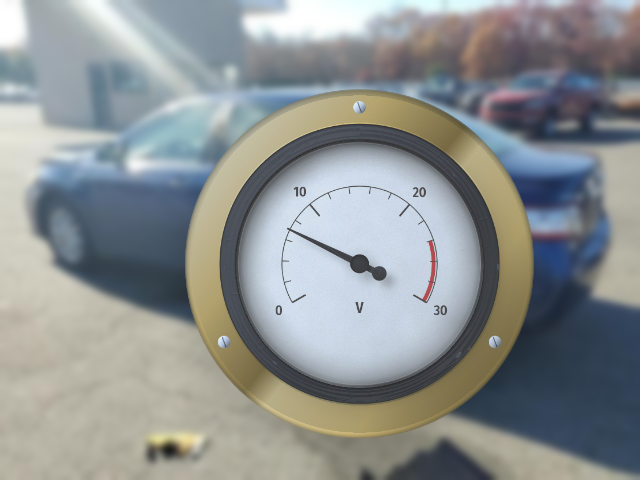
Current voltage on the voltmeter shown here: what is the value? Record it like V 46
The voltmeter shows V 7
